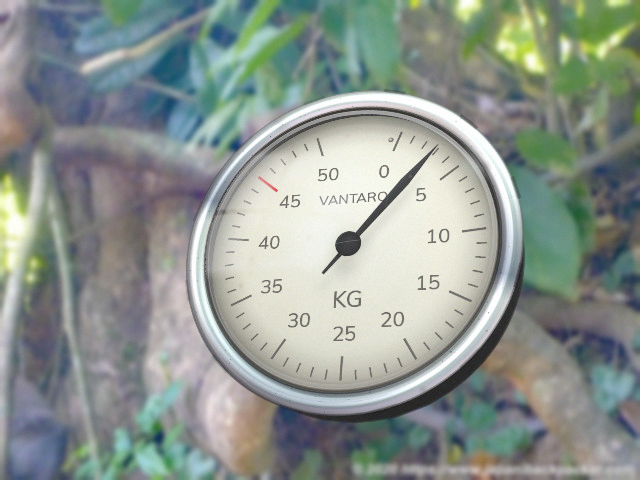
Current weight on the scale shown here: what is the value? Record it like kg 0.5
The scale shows kg 3
